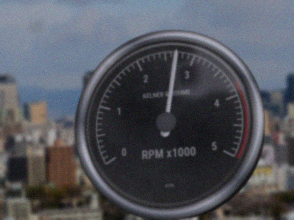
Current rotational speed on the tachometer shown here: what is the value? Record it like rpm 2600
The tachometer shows rpm 2700
